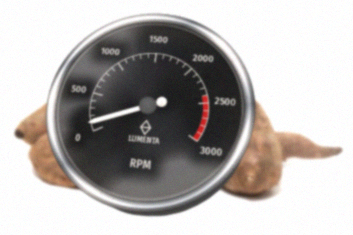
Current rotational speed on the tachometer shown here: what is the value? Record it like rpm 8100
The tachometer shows rpm 100
